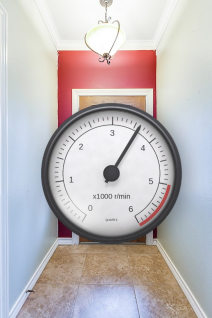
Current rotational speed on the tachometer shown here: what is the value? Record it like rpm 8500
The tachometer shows rpm 3600
